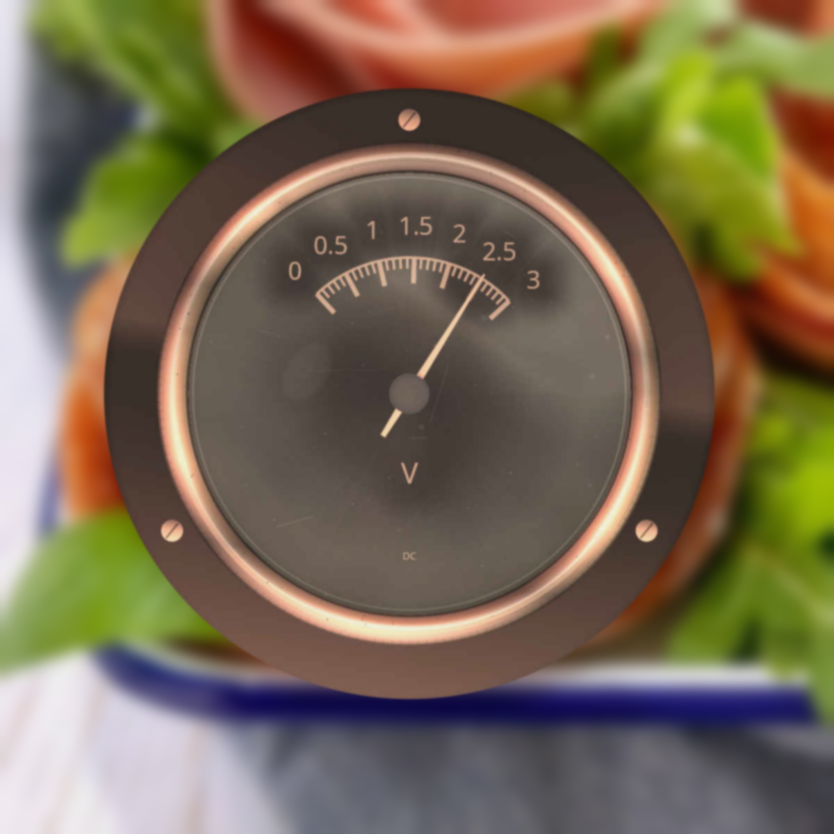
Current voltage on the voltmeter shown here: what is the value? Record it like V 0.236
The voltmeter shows V 2.5
